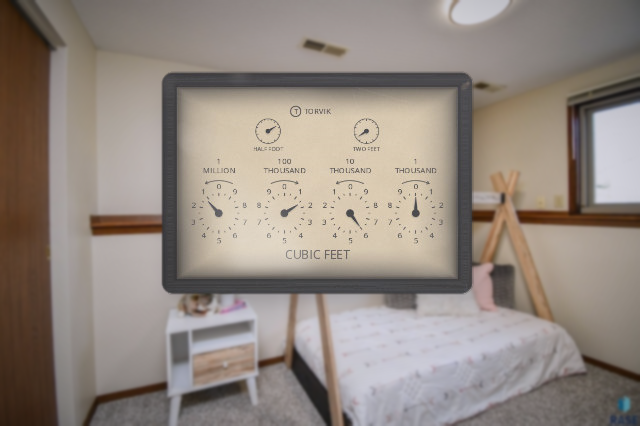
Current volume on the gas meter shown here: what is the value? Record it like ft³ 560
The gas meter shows ft³ 116000
